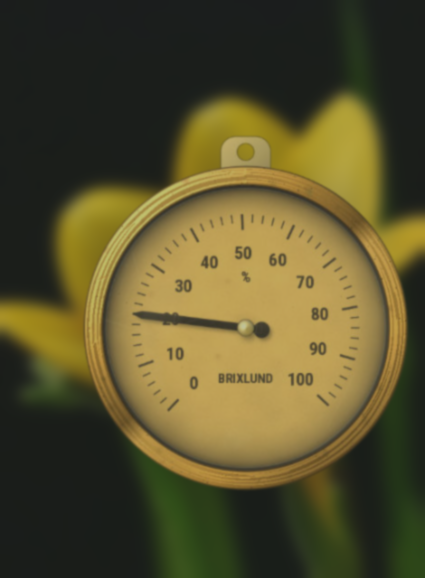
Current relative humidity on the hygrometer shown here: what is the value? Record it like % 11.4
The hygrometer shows % 20
